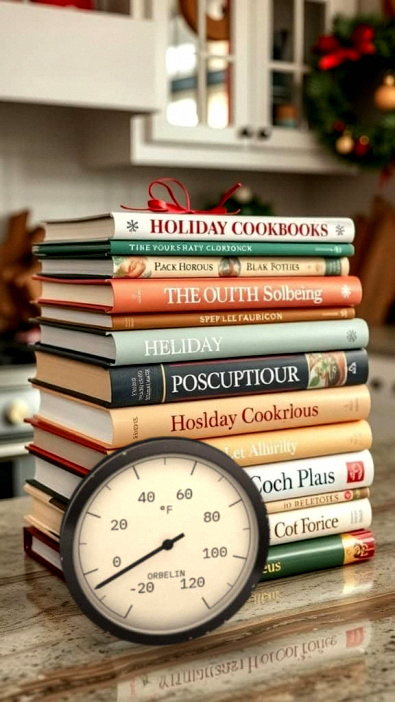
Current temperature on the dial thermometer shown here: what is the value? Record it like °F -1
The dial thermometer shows °F -5
